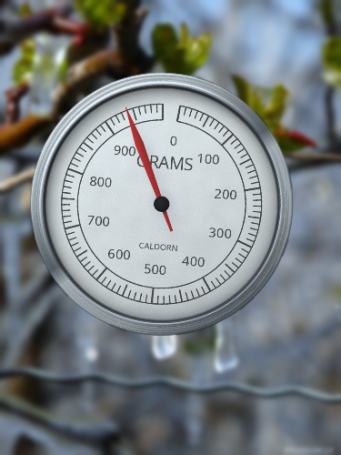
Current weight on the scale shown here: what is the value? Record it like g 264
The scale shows g 940
